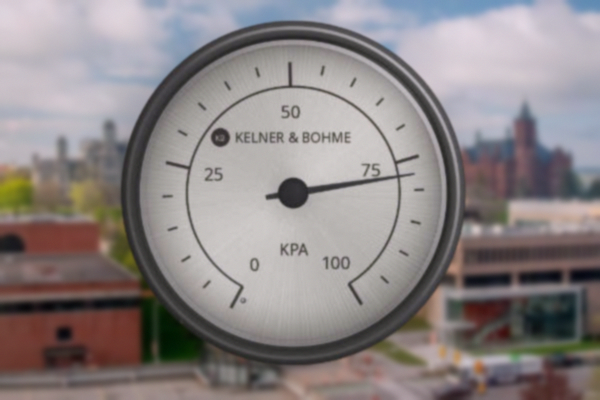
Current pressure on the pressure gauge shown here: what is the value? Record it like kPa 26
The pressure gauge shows kPa 77.5
